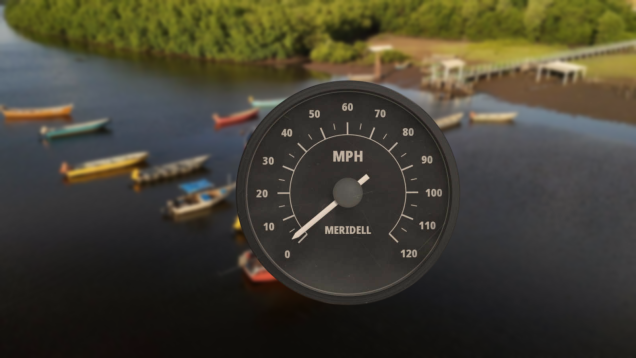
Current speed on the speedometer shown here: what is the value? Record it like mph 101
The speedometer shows mph 2.5
